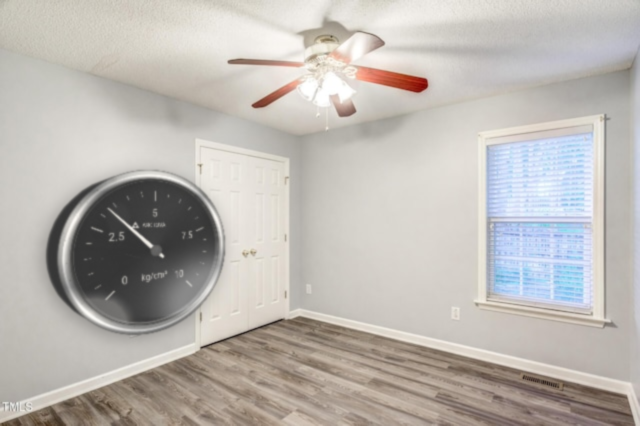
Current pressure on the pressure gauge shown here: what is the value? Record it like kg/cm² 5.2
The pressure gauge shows kg/cm² 3.25
